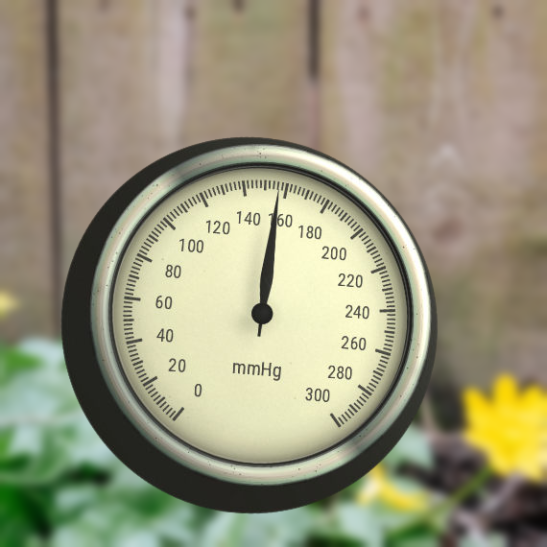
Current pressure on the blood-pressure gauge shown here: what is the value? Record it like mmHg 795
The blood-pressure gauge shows mmHg 156
